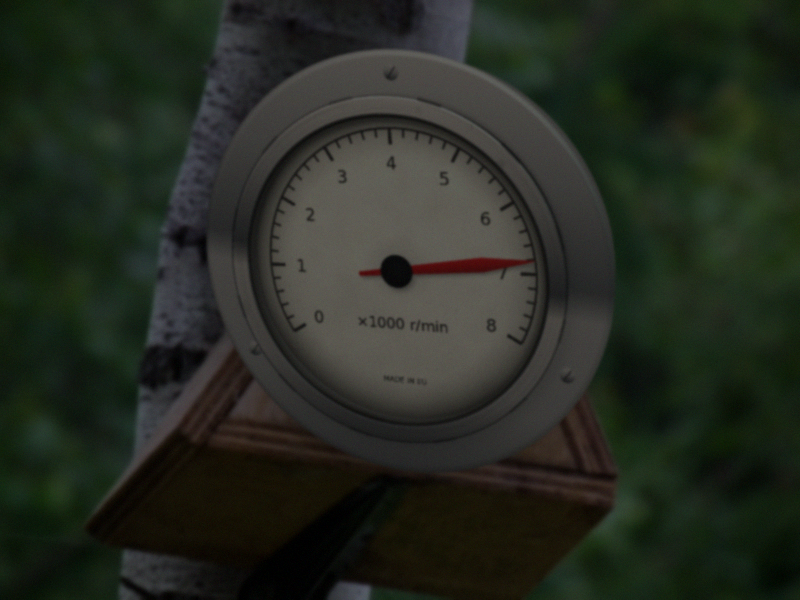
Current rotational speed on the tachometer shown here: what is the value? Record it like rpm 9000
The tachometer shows rpm 6800
